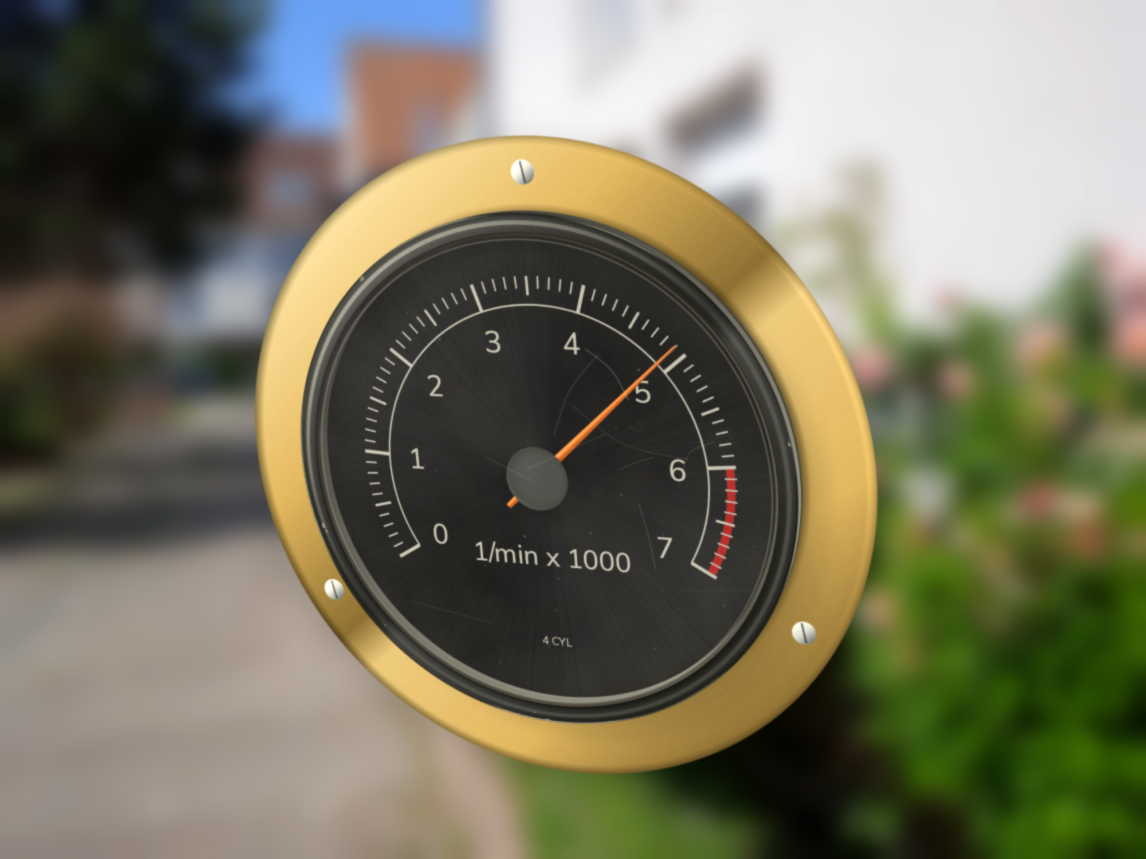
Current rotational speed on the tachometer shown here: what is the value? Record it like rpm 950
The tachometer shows rpm 4900
